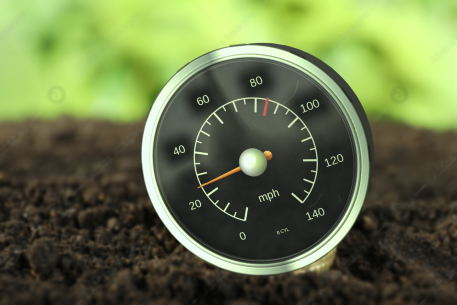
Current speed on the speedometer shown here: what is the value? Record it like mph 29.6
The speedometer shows mph 25
